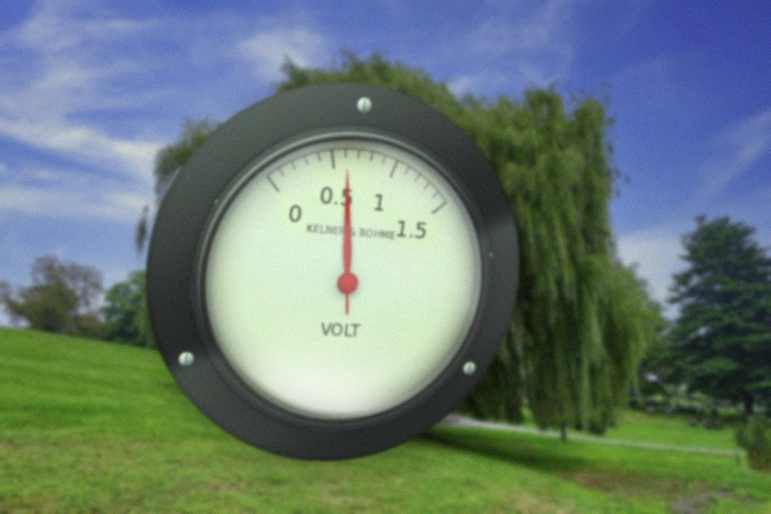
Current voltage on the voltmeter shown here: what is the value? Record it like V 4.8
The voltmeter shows V 0.6
